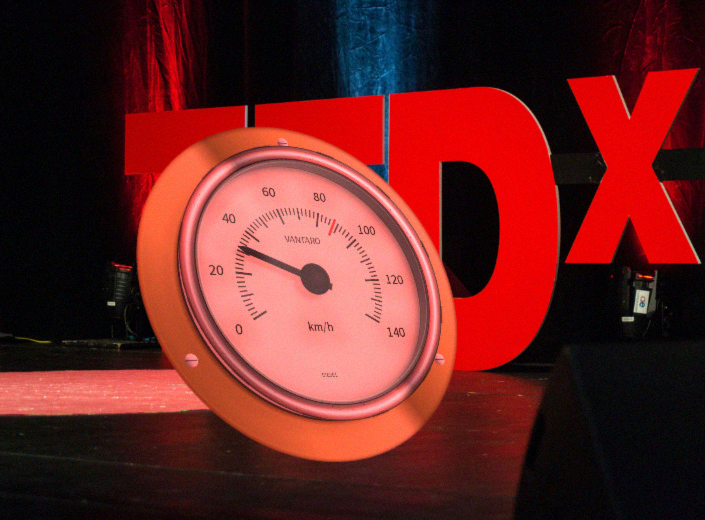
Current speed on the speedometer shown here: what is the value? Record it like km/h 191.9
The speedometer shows km/h 30
